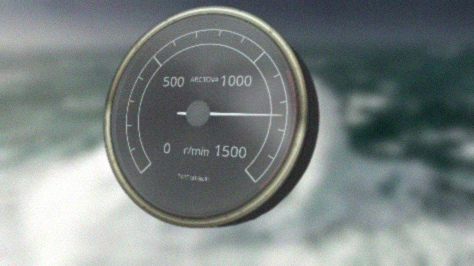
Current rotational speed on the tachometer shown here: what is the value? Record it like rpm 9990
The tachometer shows rpm 1250
